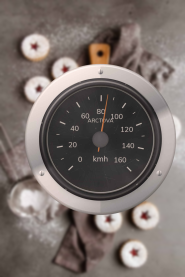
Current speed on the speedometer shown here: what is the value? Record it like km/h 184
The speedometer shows km/h 85
